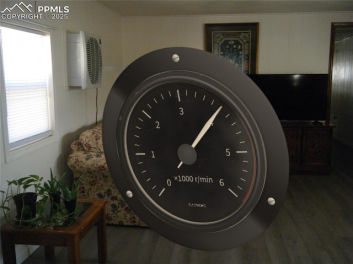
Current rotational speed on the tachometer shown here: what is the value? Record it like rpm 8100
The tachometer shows rpm 4000
